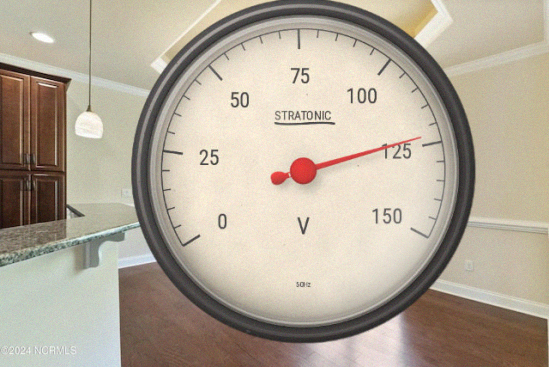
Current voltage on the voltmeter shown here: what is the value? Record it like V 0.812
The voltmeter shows V 122.5
